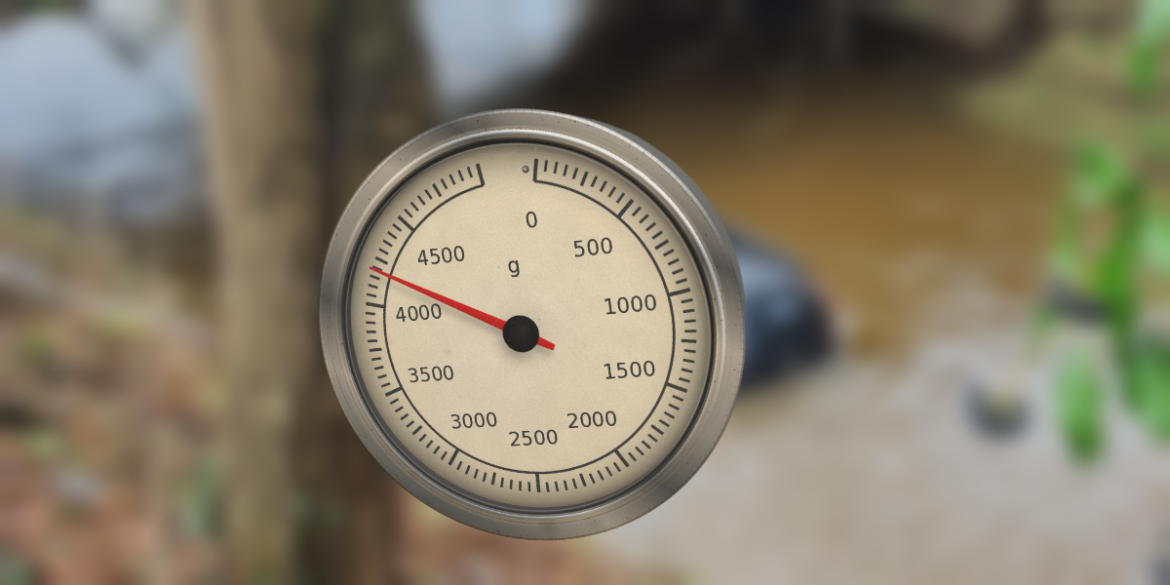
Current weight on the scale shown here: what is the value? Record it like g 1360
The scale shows g 4200
